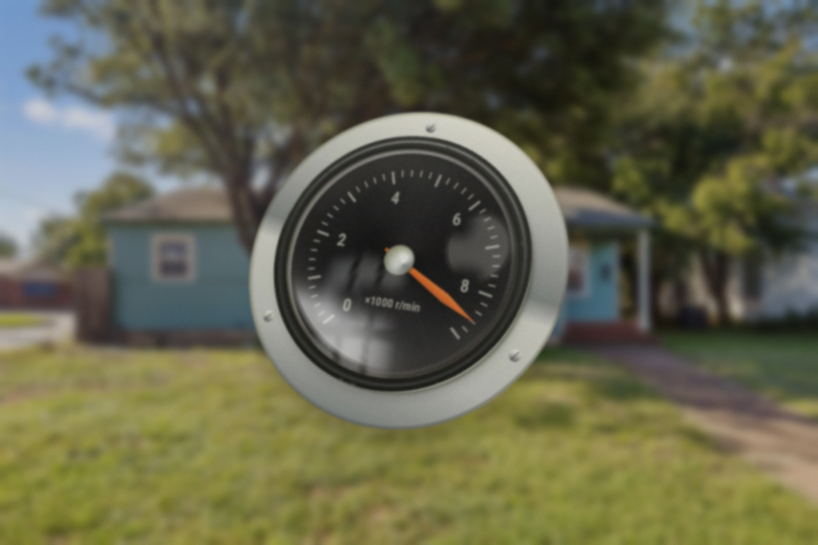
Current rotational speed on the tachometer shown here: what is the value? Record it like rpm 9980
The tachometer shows rpm 8600
